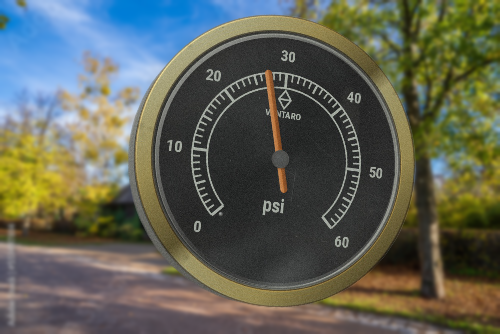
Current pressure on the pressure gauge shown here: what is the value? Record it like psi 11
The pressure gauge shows psi 27
